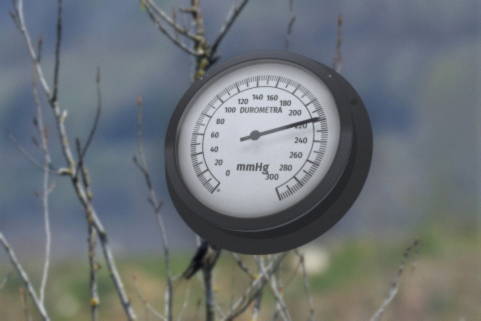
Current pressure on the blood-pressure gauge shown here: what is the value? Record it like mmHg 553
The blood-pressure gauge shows mmHg 220
